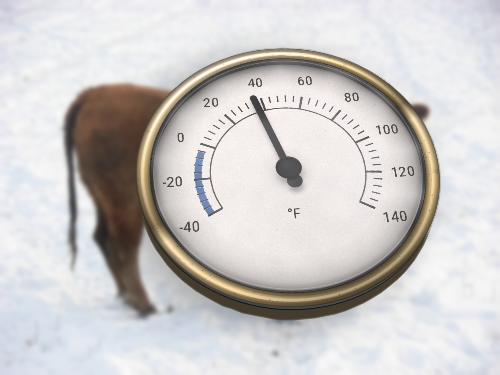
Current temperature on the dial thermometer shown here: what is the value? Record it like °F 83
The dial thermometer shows °F 36
